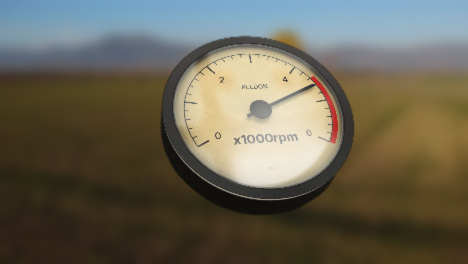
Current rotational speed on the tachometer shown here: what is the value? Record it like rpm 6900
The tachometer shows rpm 4600
